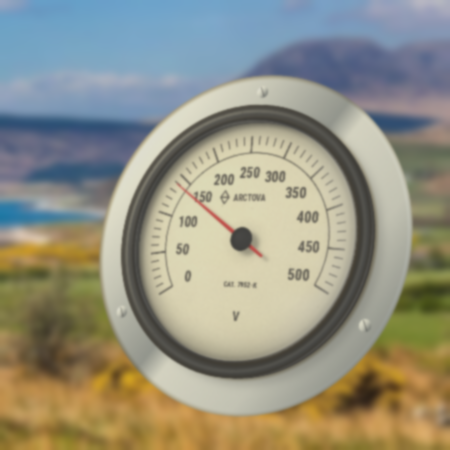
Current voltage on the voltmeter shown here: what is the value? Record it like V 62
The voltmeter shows V 140
